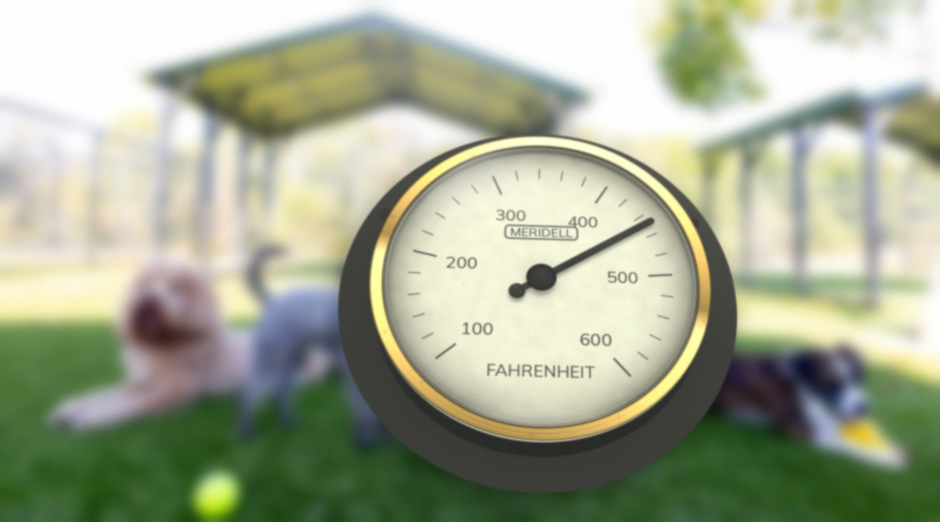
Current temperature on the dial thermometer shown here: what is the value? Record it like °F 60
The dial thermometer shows °F 450
